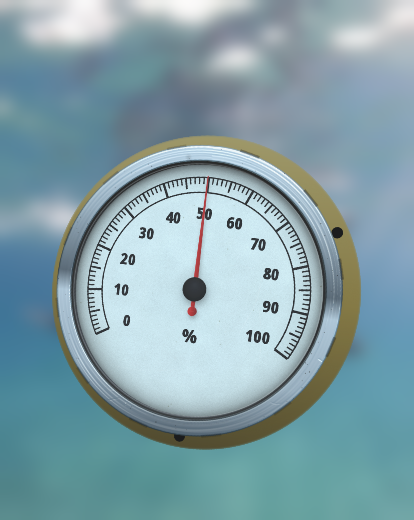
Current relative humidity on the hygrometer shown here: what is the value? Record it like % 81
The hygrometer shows % 50
